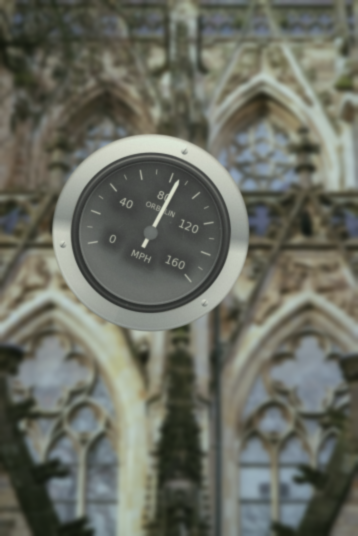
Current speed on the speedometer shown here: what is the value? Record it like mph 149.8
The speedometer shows mph 85
